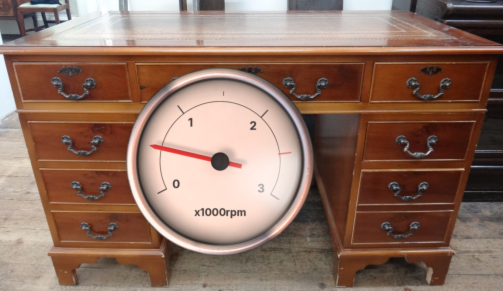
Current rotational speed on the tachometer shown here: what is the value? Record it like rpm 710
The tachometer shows rpm 500
